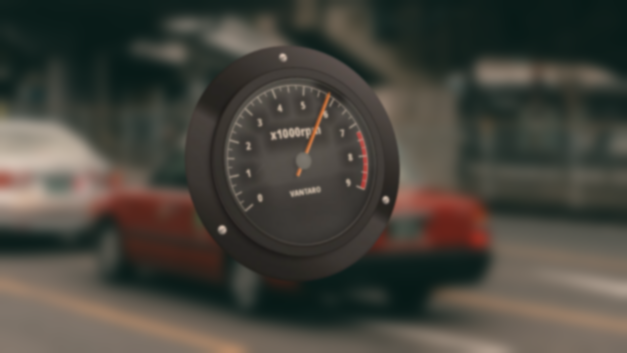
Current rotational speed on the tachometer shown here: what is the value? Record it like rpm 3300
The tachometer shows rpm 5750
